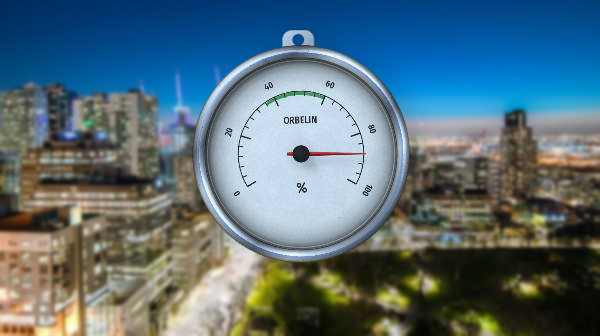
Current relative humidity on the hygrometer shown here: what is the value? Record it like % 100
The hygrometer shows % 88
